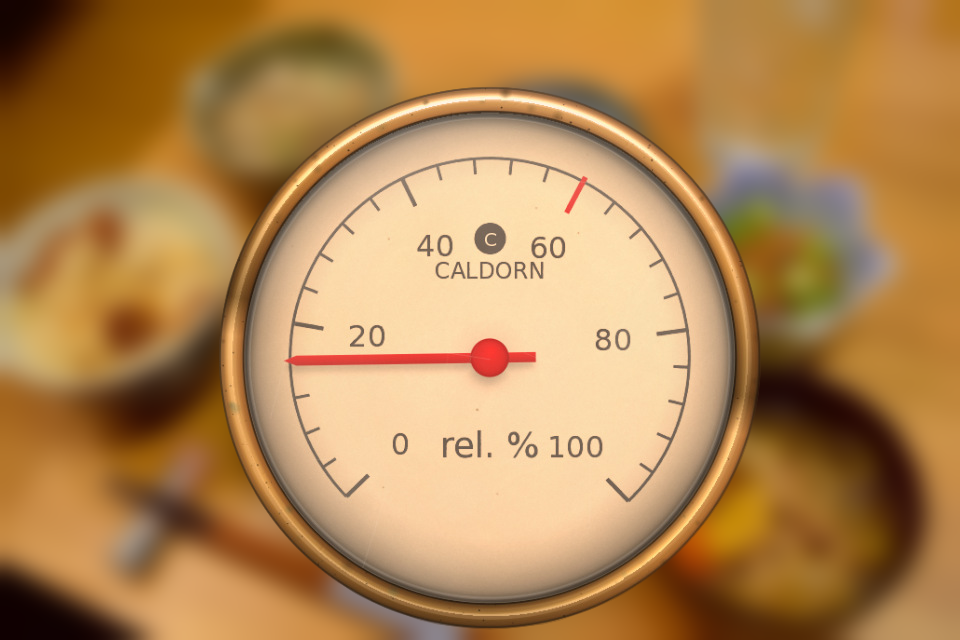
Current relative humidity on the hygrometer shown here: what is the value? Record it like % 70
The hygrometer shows % 16
